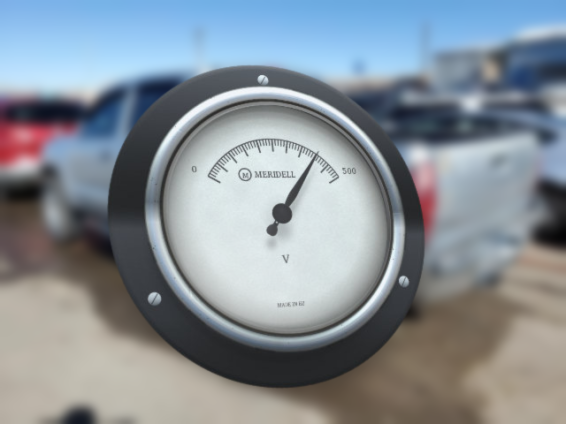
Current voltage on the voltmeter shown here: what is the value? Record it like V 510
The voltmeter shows V 400
